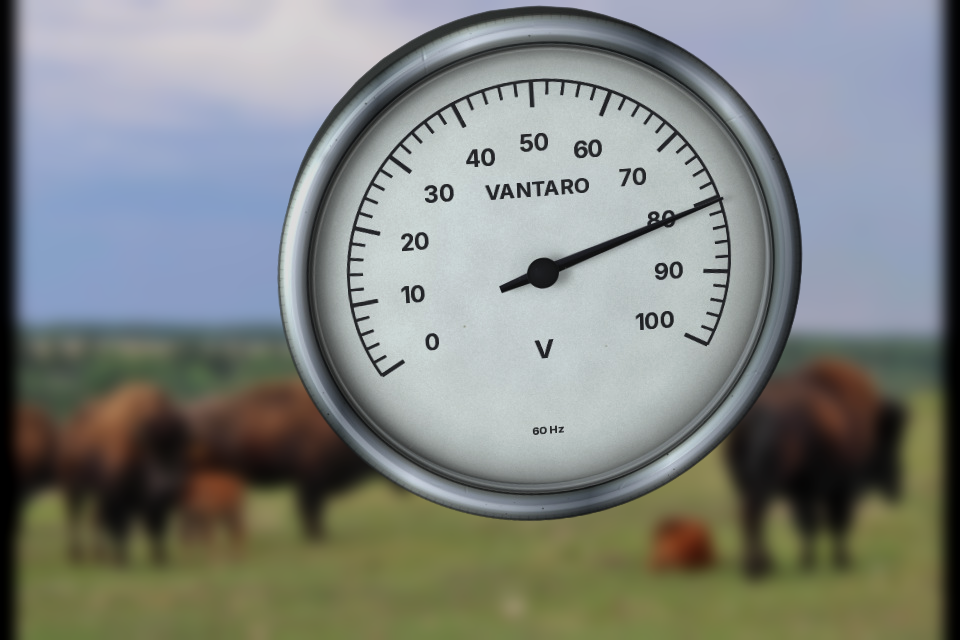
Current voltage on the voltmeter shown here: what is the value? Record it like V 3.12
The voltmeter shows V 80
